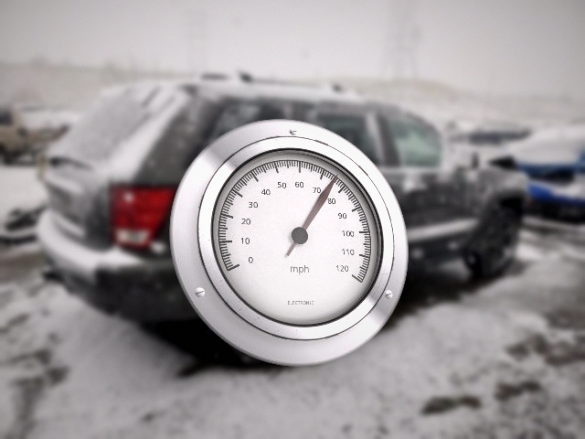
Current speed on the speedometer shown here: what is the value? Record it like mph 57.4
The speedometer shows mph 75
